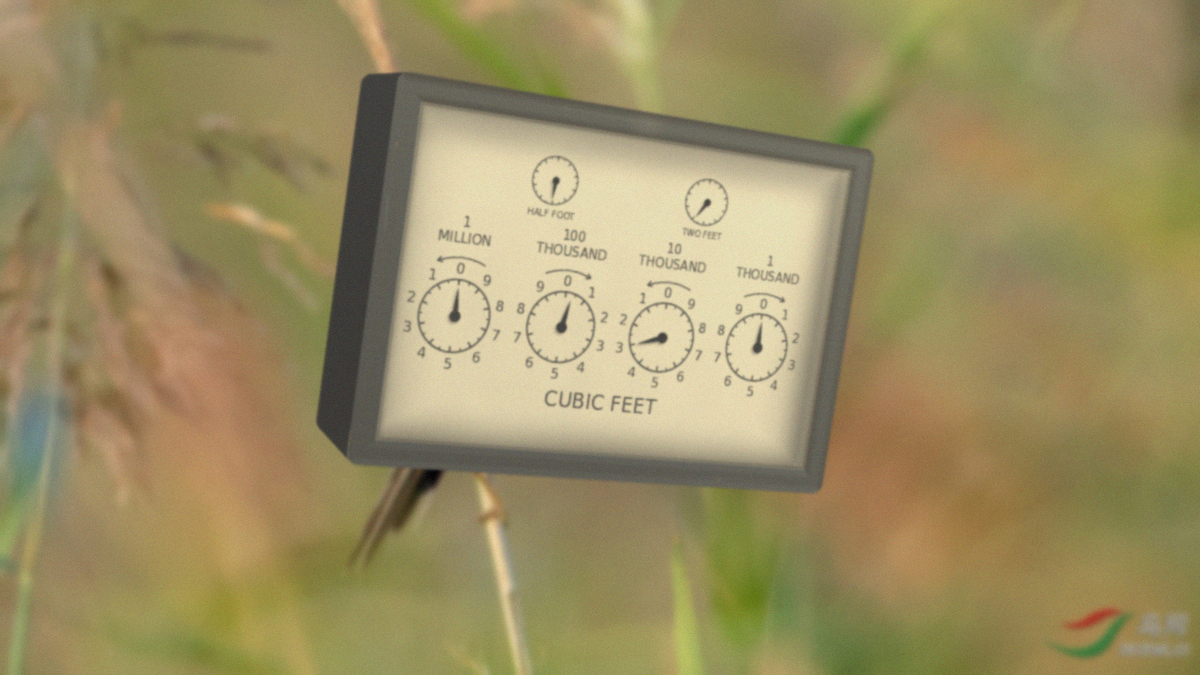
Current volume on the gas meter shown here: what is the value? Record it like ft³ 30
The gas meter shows ft³ 3000
